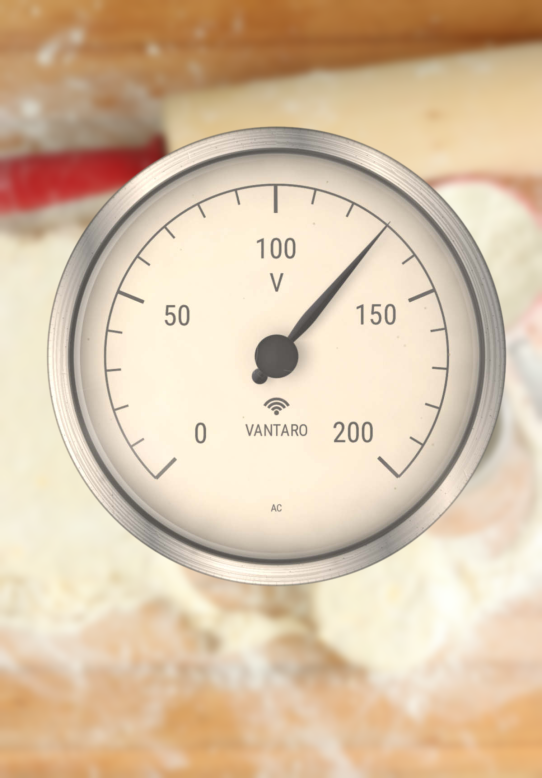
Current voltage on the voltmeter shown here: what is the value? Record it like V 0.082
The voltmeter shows V 130
